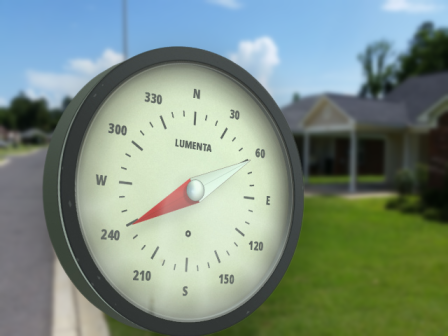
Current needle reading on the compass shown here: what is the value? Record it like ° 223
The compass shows ° 240
